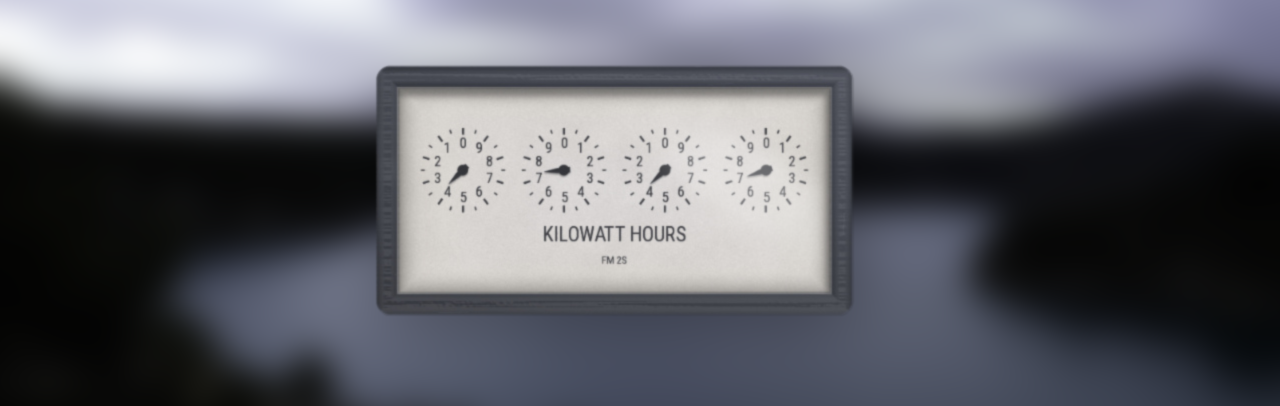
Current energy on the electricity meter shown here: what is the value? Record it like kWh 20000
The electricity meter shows kWh 3737
